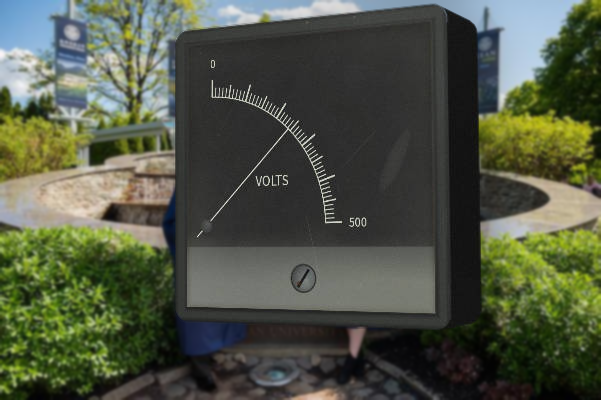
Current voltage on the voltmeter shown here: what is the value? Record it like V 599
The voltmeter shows V 250
